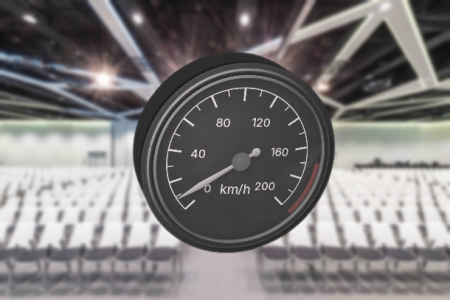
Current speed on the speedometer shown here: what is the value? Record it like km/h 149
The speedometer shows km/h 10
